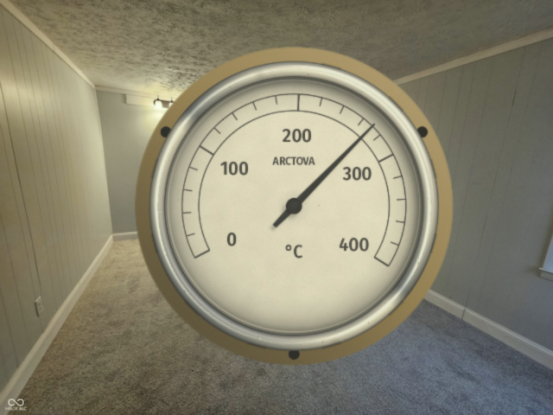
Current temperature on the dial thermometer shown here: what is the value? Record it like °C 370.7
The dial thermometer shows °C 270
